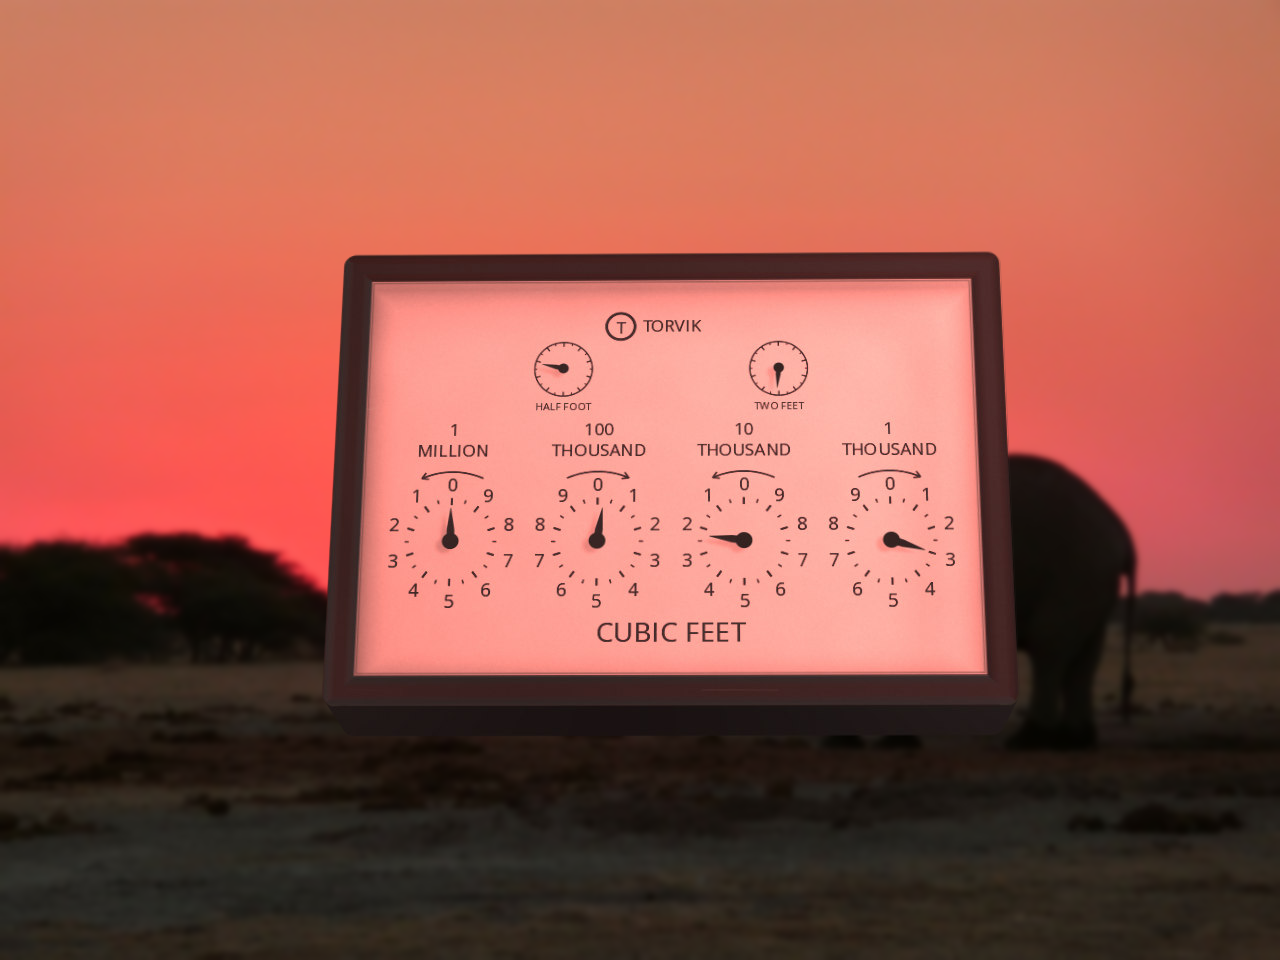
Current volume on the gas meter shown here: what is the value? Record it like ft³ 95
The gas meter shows ft³ 2300
